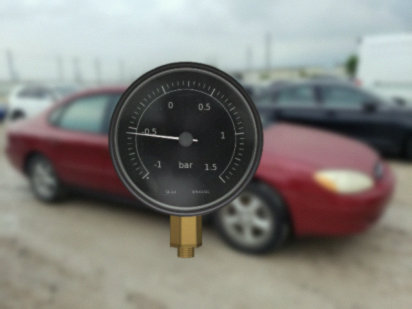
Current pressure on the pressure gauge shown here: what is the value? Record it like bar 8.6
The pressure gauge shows bar -0.55
